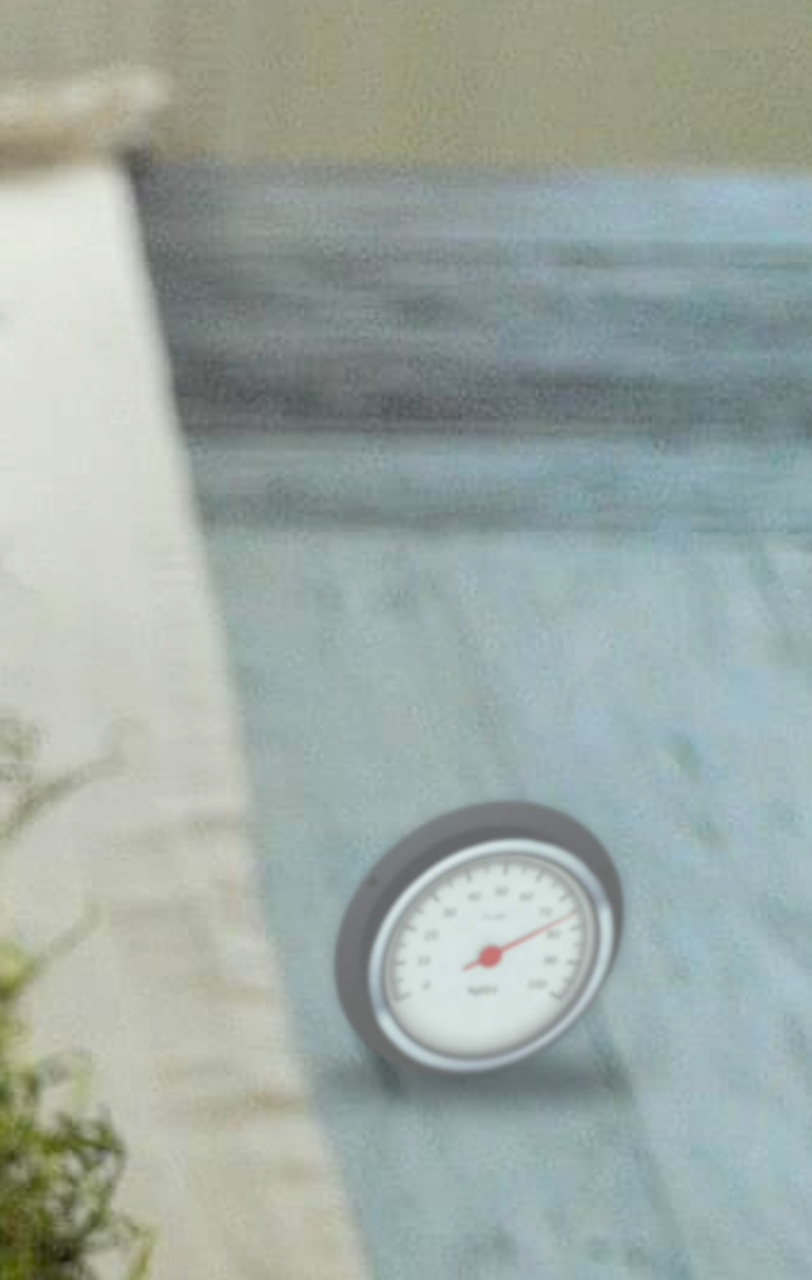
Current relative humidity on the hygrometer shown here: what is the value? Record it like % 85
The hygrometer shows % 75
